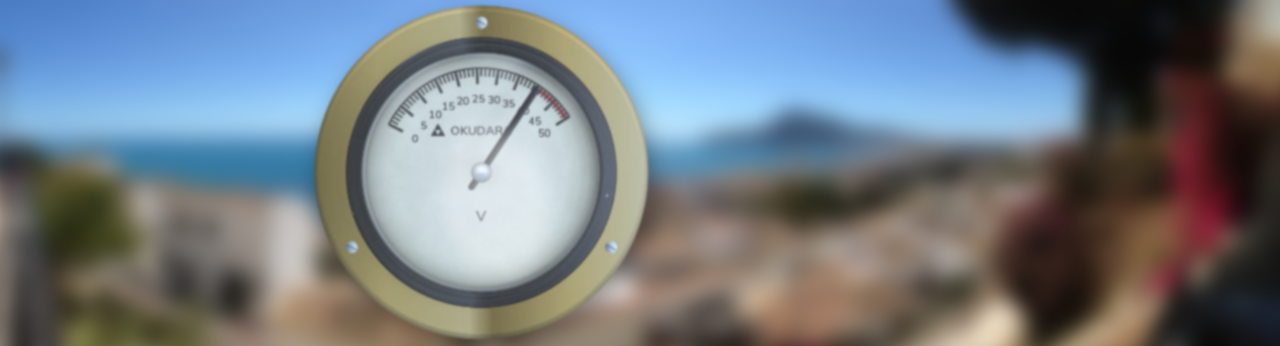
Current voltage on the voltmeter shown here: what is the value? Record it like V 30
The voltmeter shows V 40
